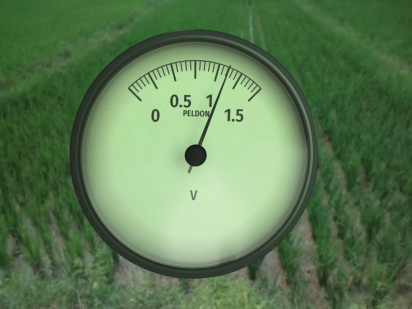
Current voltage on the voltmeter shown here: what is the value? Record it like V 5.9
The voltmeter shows V 1.1
